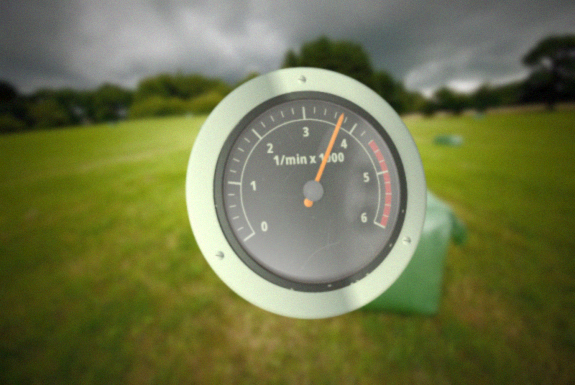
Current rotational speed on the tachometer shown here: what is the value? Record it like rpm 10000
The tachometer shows rpm 3700
